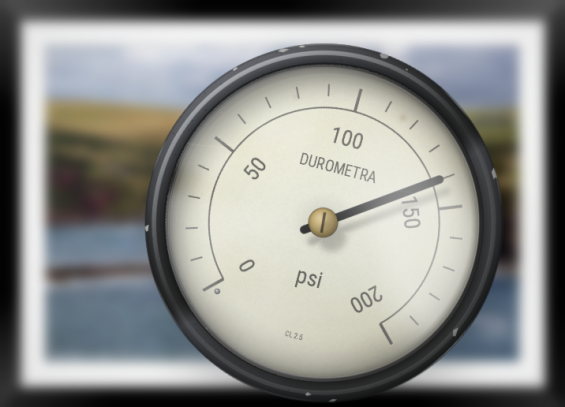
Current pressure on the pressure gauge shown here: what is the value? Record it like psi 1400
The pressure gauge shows psi 140
